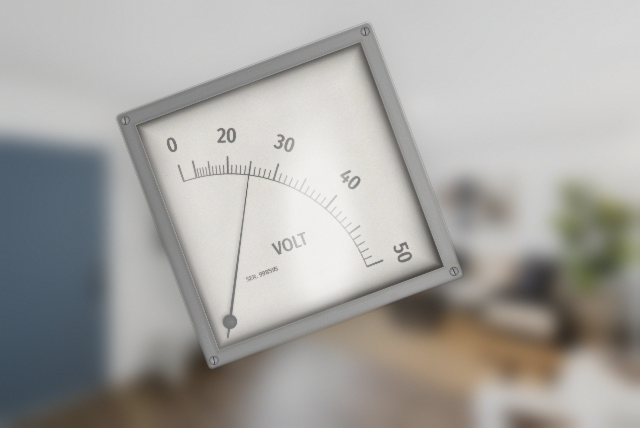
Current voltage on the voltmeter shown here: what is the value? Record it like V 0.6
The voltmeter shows V 25
